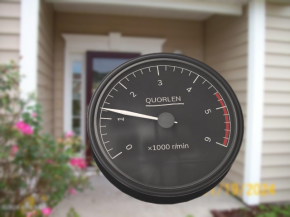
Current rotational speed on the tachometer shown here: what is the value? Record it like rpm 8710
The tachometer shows rpm 1200
